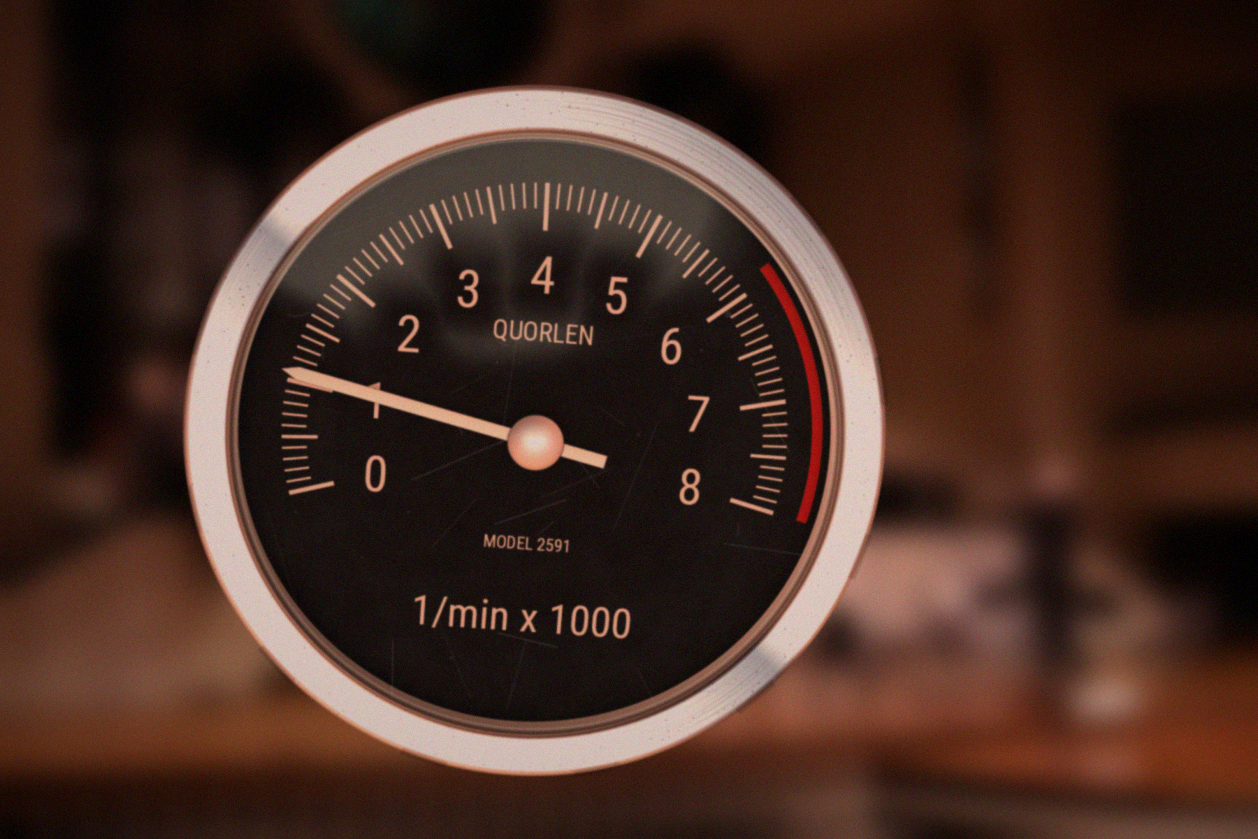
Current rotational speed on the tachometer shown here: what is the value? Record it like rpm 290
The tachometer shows rpm 1100
